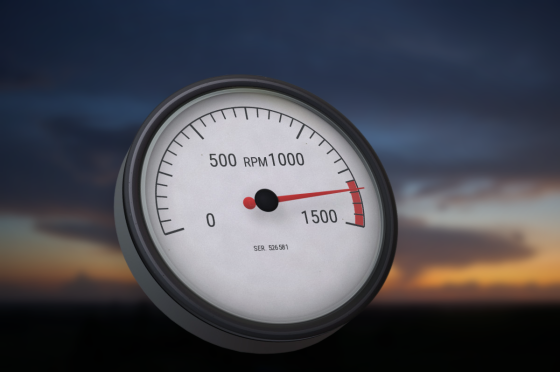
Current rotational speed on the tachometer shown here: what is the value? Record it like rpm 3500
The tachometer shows rpm 1350
